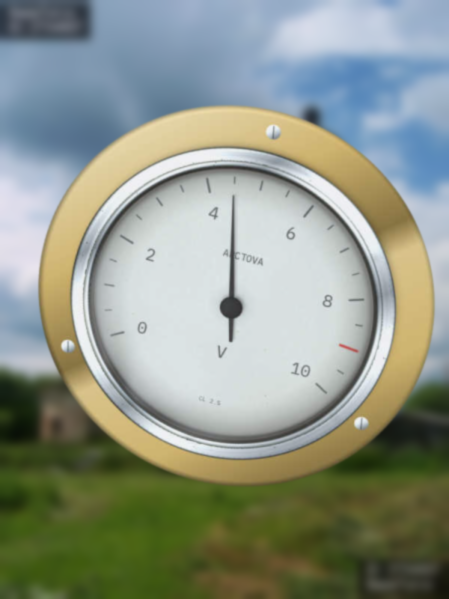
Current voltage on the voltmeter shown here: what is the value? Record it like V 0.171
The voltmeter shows V 4.5
